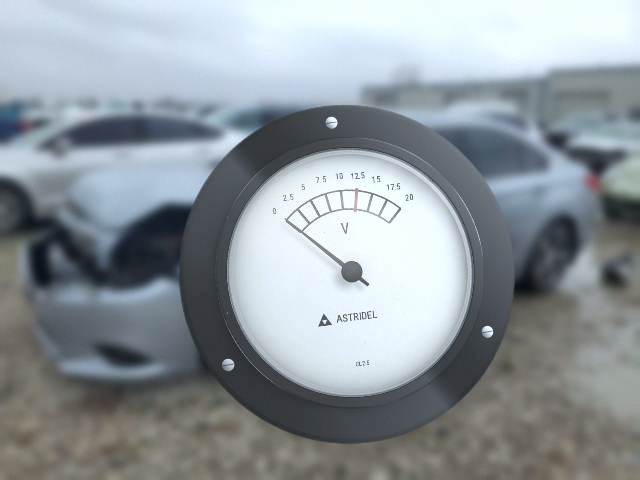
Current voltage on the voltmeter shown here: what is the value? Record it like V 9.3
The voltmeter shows V 0
